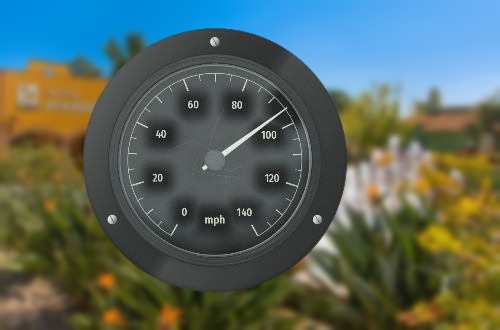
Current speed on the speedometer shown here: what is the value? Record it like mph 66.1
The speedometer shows mph 95
